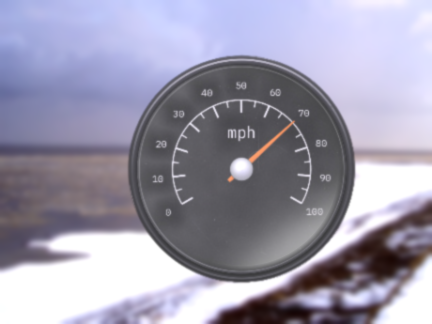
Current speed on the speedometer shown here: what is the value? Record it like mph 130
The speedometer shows mph 70
